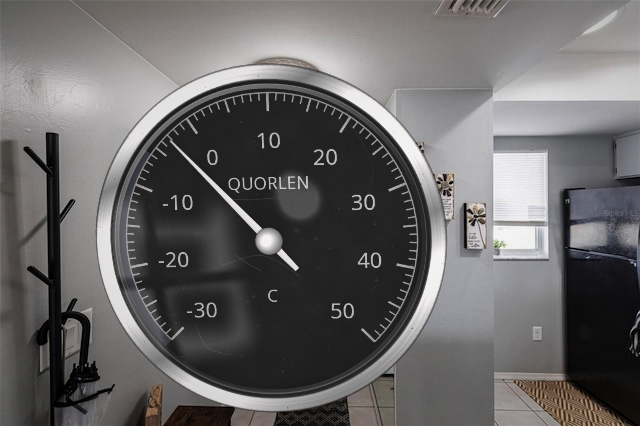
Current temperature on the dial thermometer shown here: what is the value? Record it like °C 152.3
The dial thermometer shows °C -3
